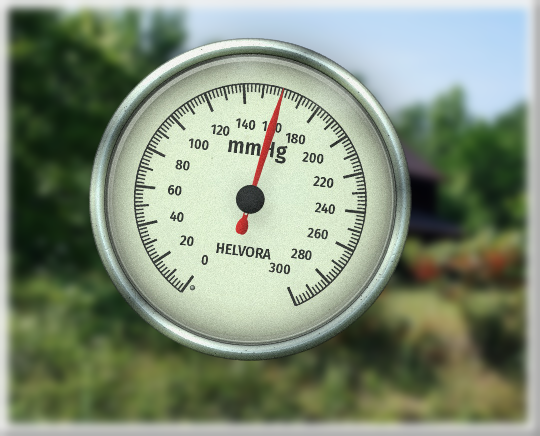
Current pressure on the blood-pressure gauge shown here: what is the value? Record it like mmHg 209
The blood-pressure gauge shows mmHg 160
